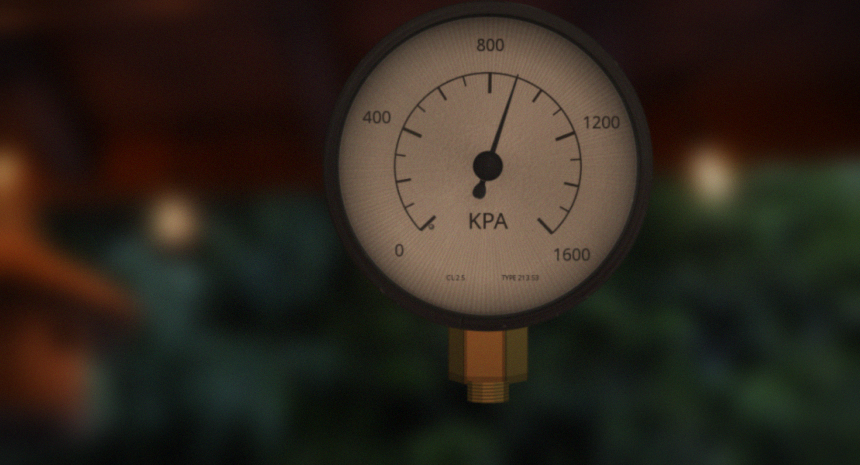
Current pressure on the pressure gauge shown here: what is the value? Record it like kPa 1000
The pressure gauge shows kPa 900
